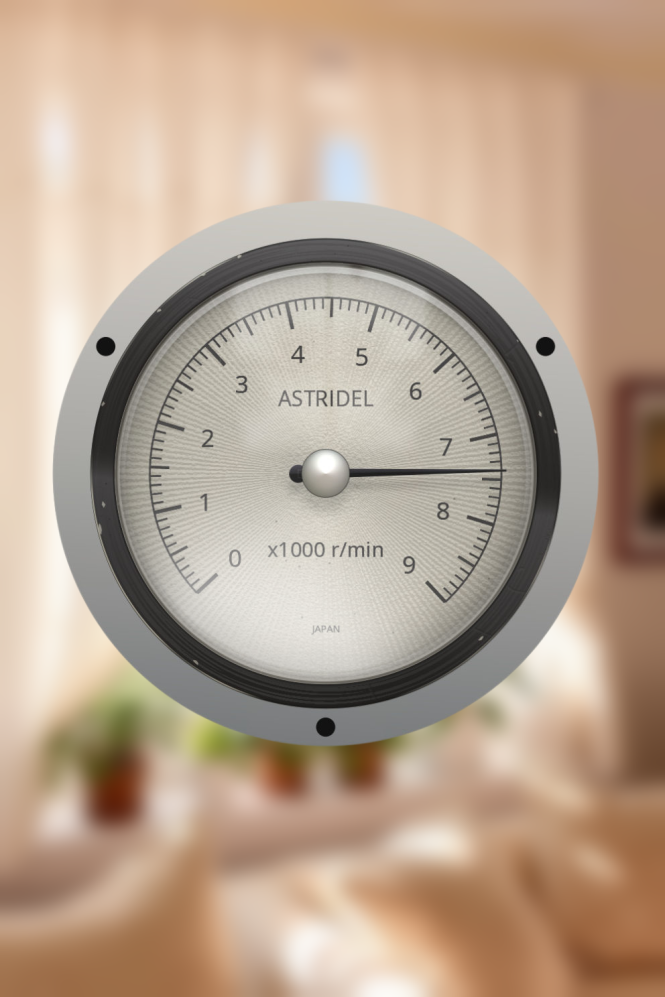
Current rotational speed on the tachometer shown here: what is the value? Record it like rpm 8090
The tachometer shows rpm 7400
